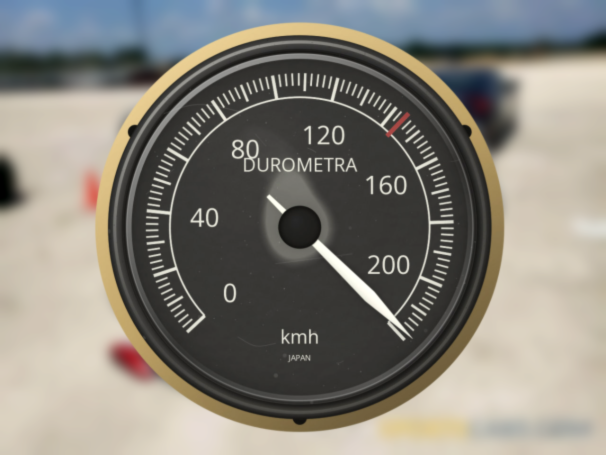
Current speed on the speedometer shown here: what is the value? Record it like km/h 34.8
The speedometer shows km/h 218
